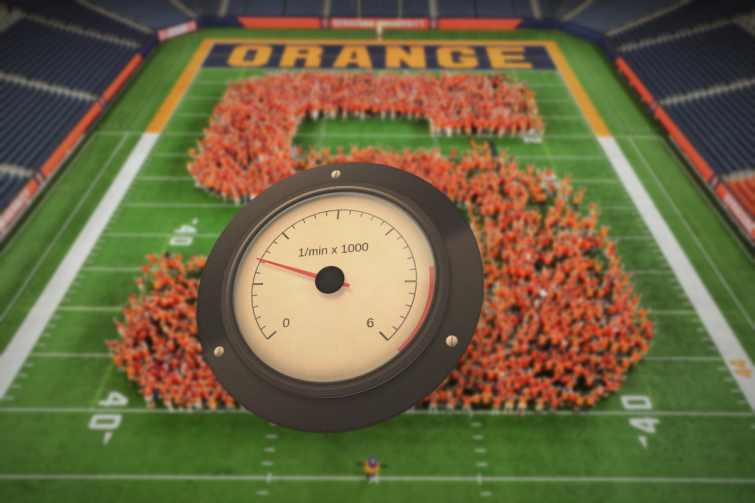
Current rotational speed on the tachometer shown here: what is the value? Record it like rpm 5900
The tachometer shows rpm 1400
